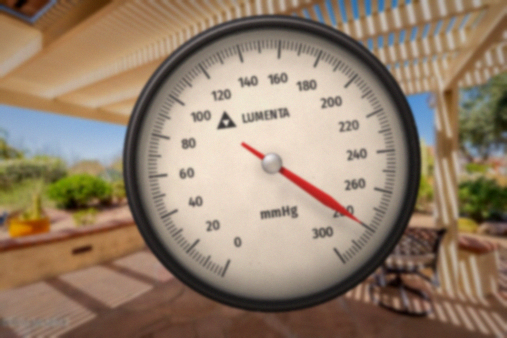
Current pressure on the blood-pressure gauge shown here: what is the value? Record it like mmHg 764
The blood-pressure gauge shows mmHg 280
